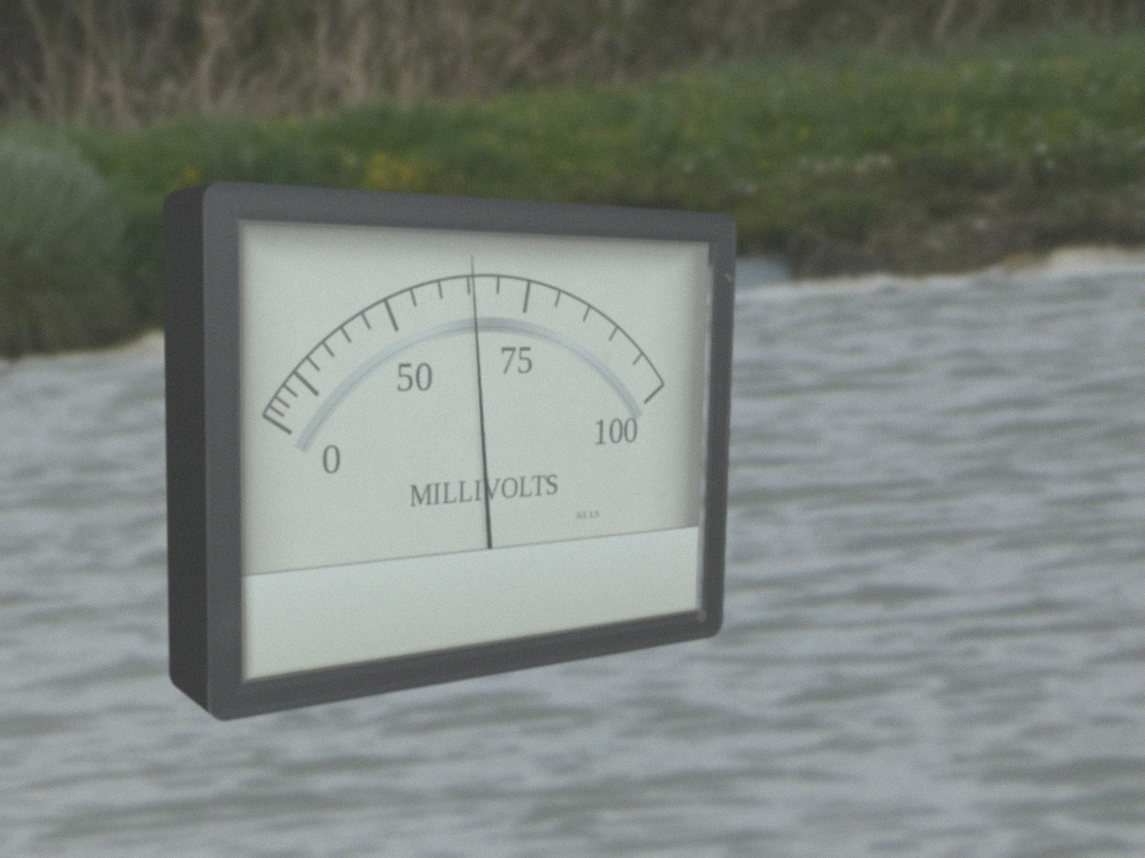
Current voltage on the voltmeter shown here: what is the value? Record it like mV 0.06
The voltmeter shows mV 65
